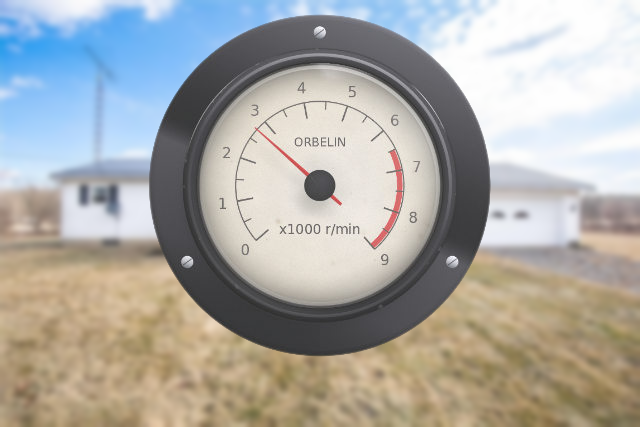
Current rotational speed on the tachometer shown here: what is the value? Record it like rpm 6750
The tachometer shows rpm 2750
